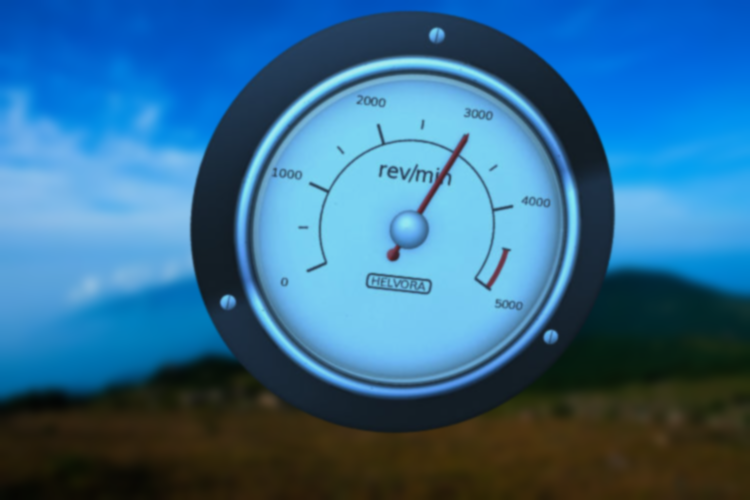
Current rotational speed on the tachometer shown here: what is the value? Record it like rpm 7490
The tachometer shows rpm 3000
